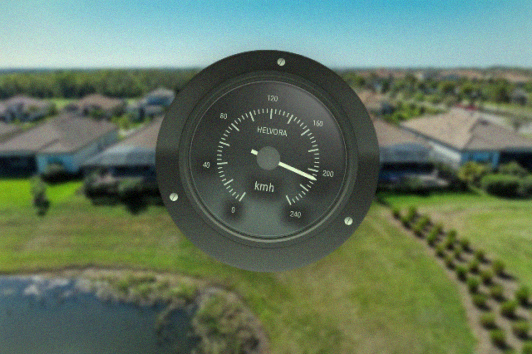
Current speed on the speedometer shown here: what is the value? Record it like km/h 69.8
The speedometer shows km/h 208
